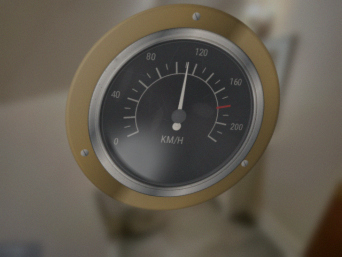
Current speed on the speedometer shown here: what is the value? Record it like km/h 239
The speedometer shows km/h 110
